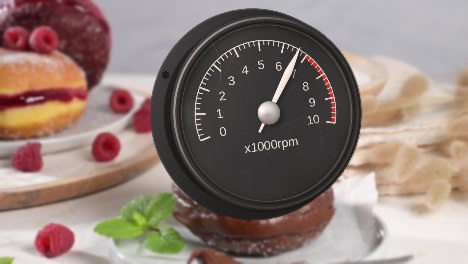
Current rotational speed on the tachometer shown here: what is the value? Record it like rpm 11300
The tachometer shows rpm 6600
